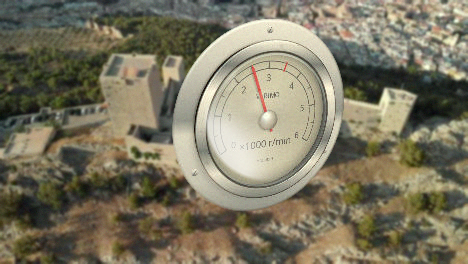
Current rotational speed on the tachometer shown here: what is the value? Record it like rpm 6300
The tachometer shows rpm 2500
